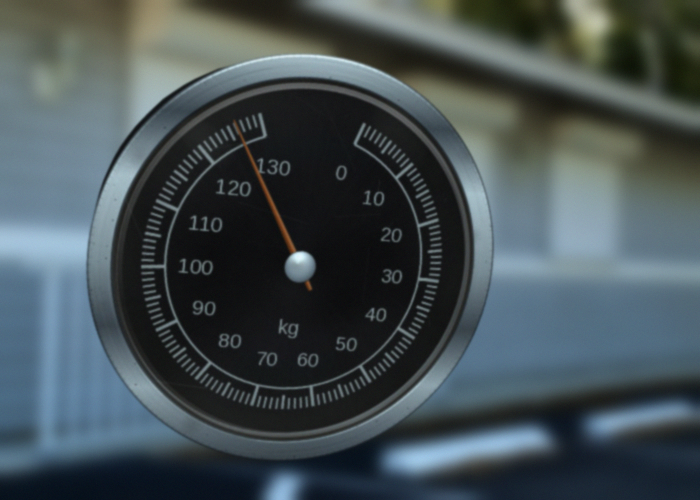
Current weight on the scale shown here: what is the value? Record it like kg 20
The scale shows kg 126
